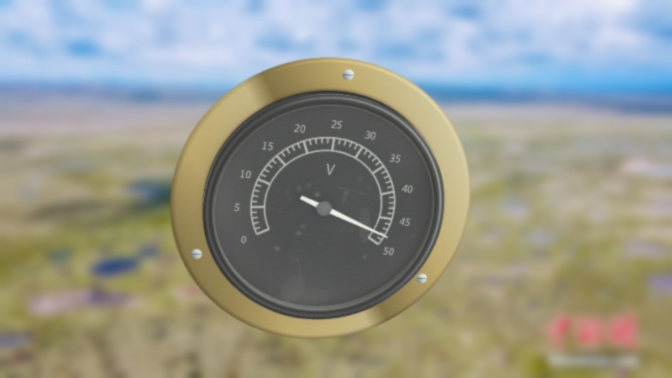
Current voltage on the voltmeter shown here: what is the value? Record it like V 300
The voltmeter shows V 48
